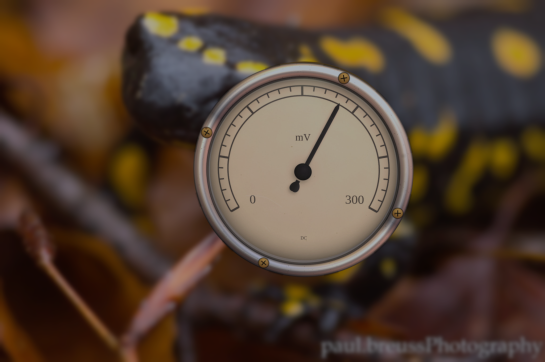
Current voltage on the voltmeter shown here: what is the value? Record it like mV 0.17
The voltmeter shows mV 185
